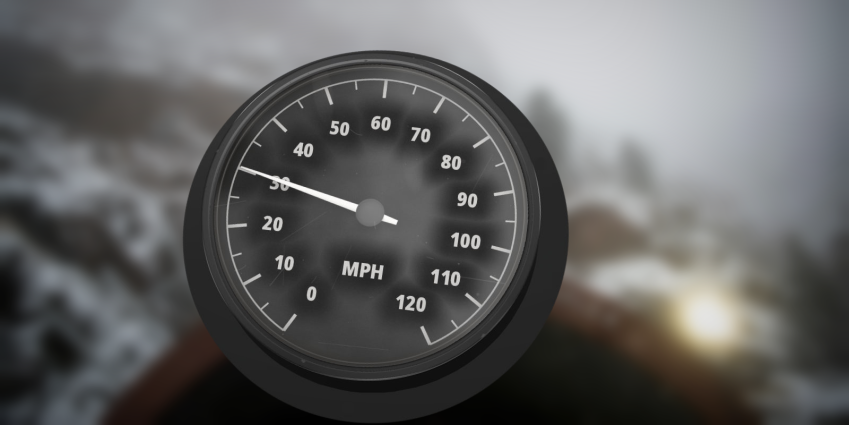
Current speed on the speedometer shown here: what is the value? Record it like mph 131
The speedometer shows mph 30
